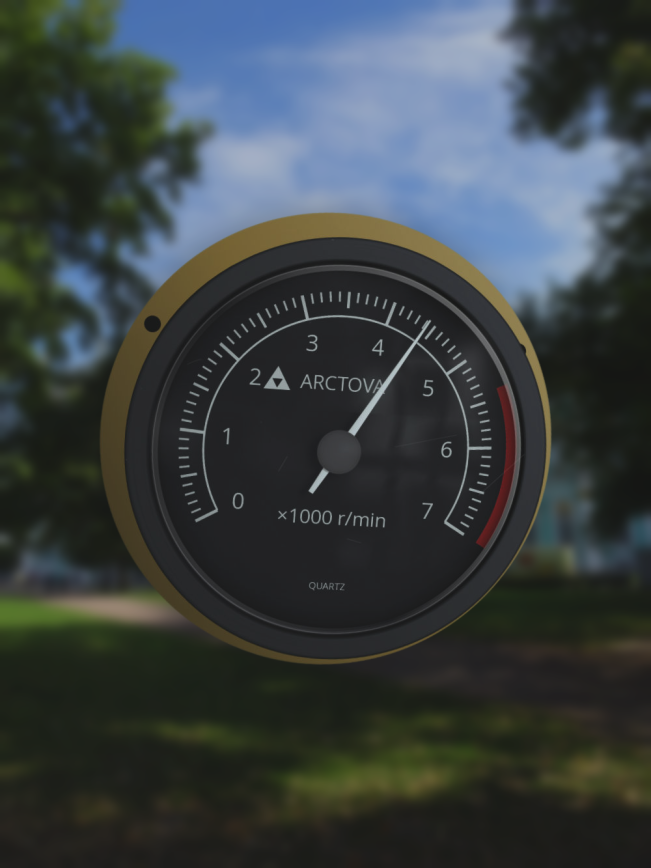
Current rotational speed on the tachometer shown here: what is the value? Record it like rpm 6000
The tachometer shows rpm 4400
